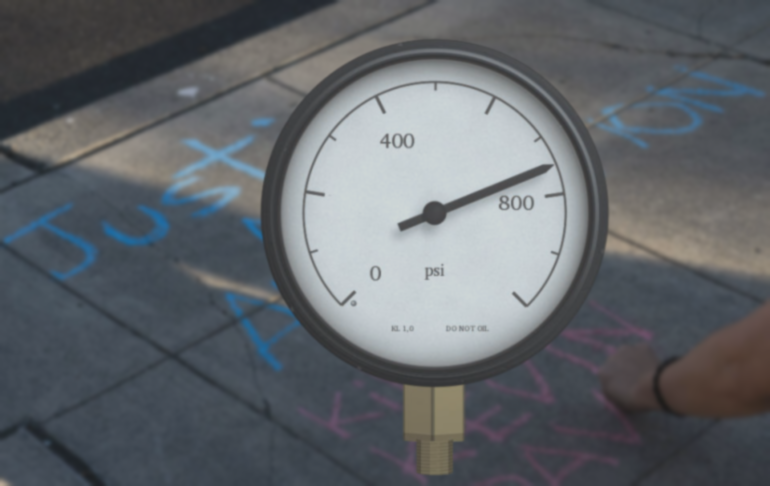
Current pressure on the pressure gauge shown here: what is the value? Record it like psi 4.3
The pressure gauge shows psi 750
